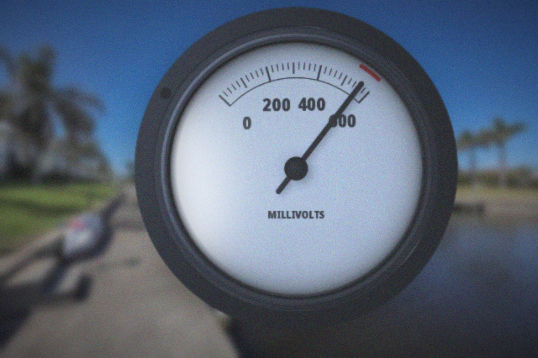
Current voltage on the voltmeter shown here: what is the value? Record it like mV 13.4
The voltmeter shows mV 560
